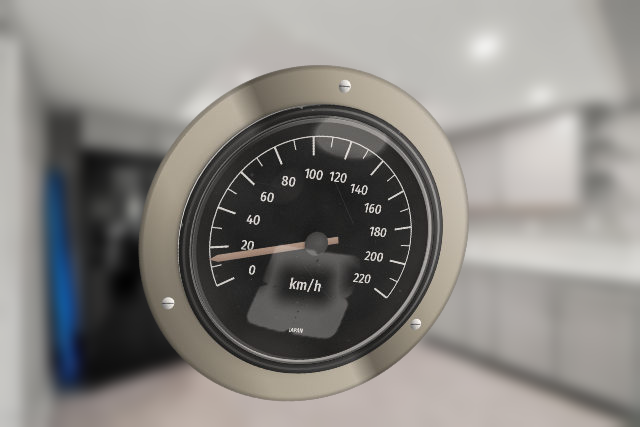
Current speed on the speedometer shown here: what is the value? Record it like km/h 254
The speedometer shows km/h 15
